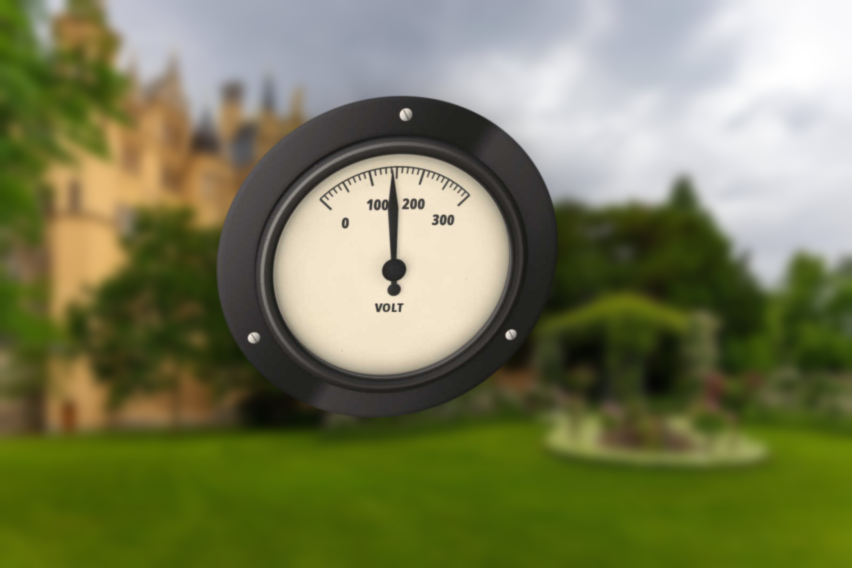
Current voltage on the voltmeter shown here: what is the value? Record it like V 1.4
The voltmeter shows V 140
